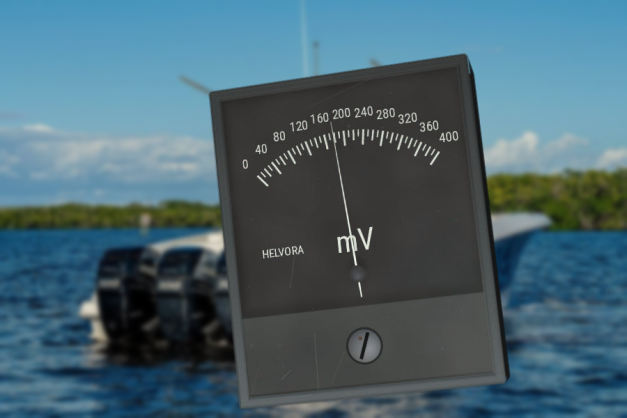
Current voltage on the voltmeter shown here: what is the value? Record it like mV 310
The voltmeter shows mV 180
